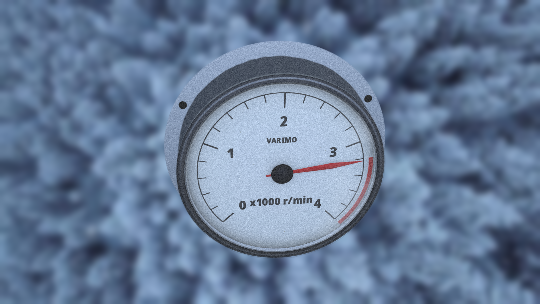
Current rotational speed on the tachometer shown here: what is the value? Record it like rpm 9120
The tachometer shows rpm 3200
